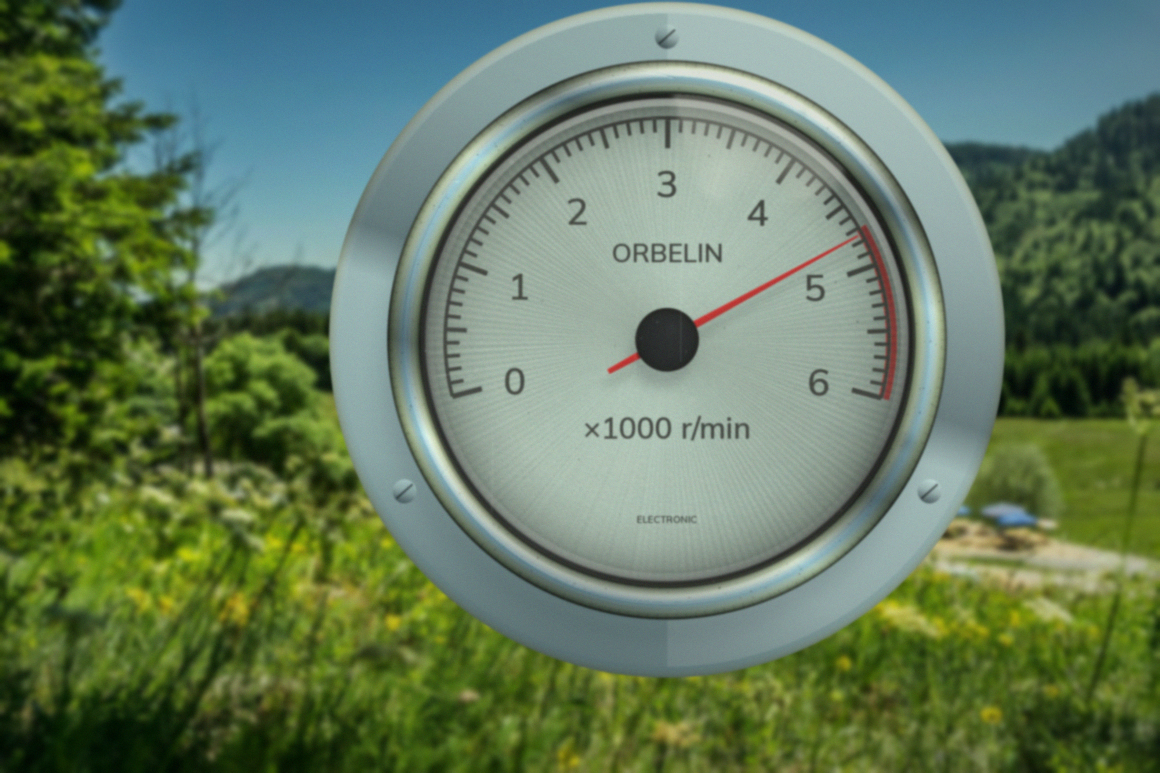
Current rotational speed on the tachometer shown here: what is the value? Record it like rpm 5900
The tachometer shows rpm 4750
